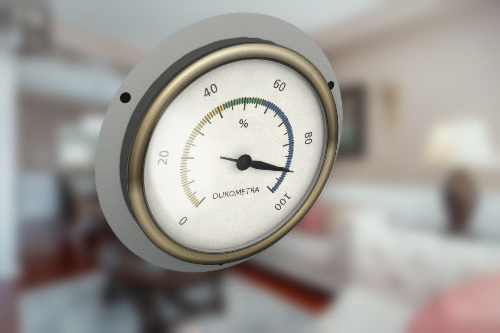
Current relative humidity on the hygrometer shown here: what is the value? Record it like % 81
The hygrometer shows % 90
